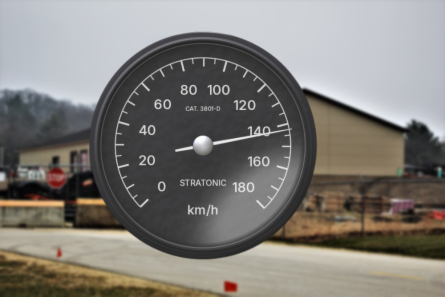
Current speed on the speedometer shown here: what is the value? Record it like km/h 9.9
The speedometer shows km/h 142.5
